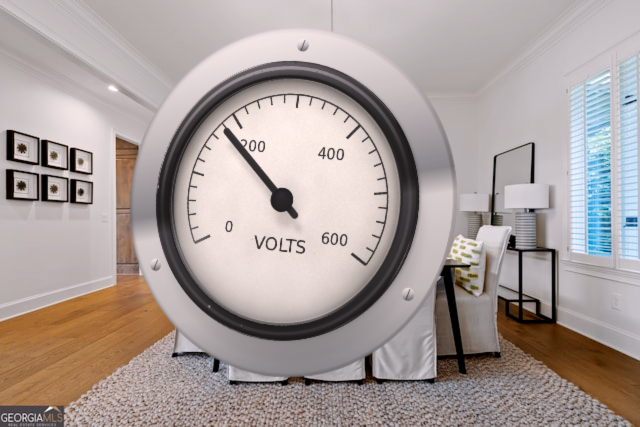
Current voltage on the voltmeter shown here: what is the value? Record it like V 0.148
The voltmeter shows V 180
